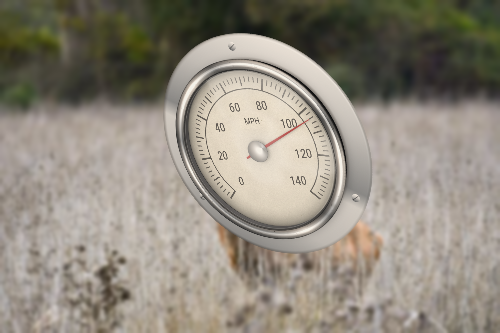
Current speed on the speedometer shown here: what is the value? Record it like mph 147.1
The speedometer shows mph 104
